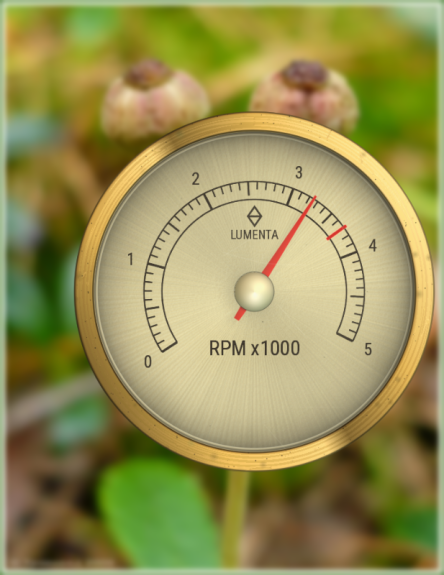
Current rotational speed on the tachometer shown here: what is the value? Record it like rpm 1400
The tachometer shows rpm 3250
